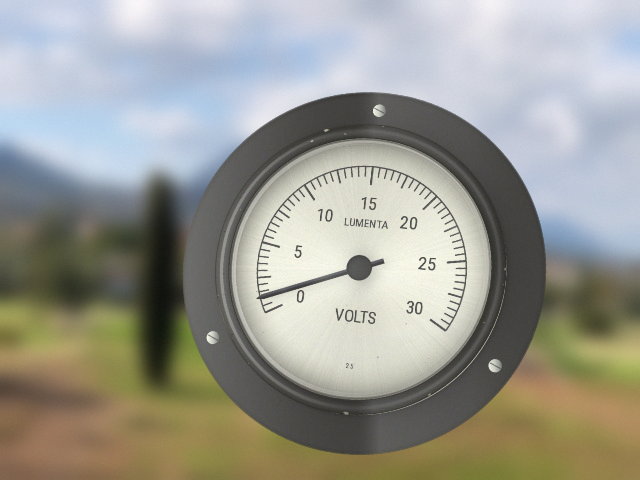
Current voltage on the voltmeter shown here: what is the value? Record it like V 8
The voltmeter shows V 1
